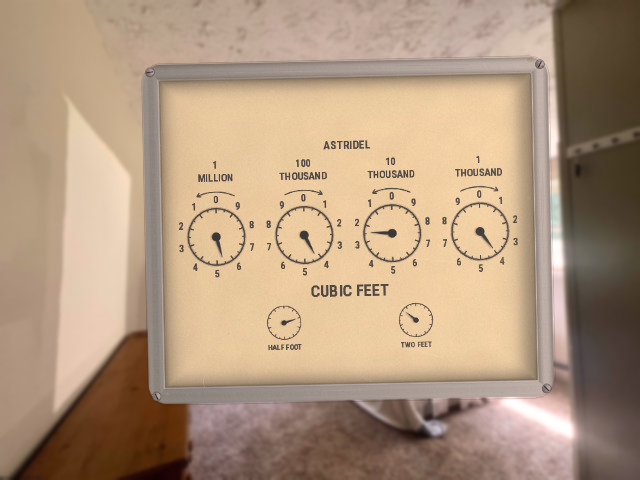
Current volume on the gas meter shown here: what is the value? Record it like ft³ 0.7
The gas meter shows ft³ 542400
